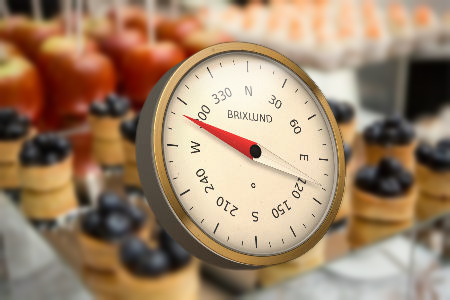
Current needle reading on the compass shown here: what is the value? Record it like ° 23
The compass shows ° 290
